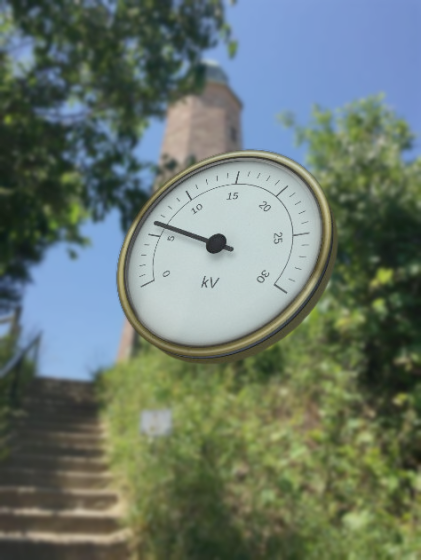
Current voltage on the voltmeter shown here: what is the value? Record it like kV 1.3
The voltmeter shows kV 6
